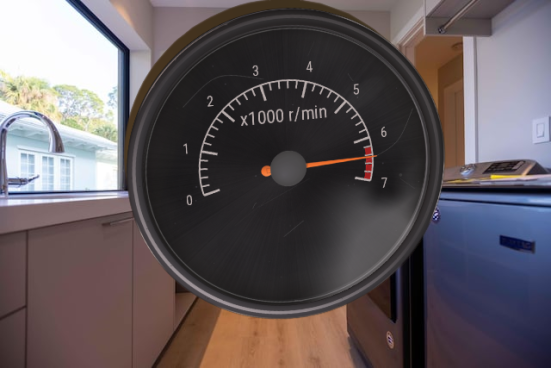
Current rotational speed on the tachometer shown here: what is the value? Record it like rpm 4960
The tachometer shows rpm 6400
